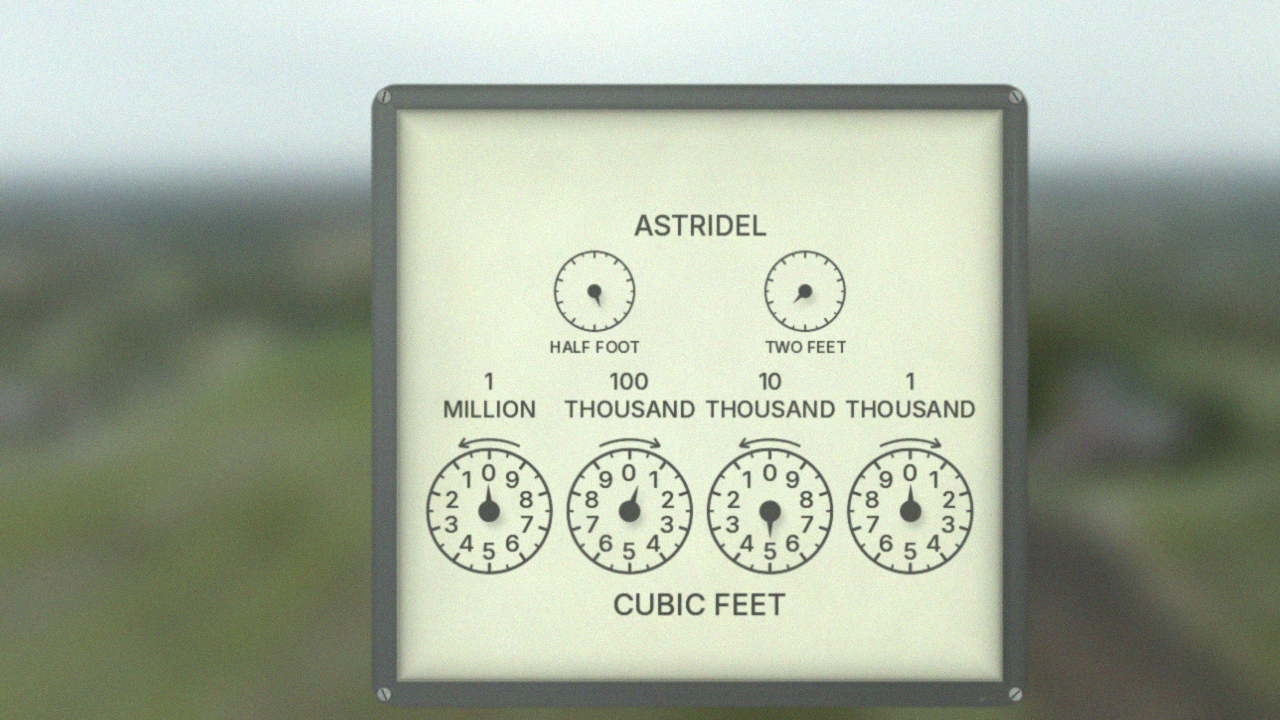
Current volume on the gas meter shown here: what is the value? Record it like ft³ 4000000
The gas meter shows ft³ 5000
